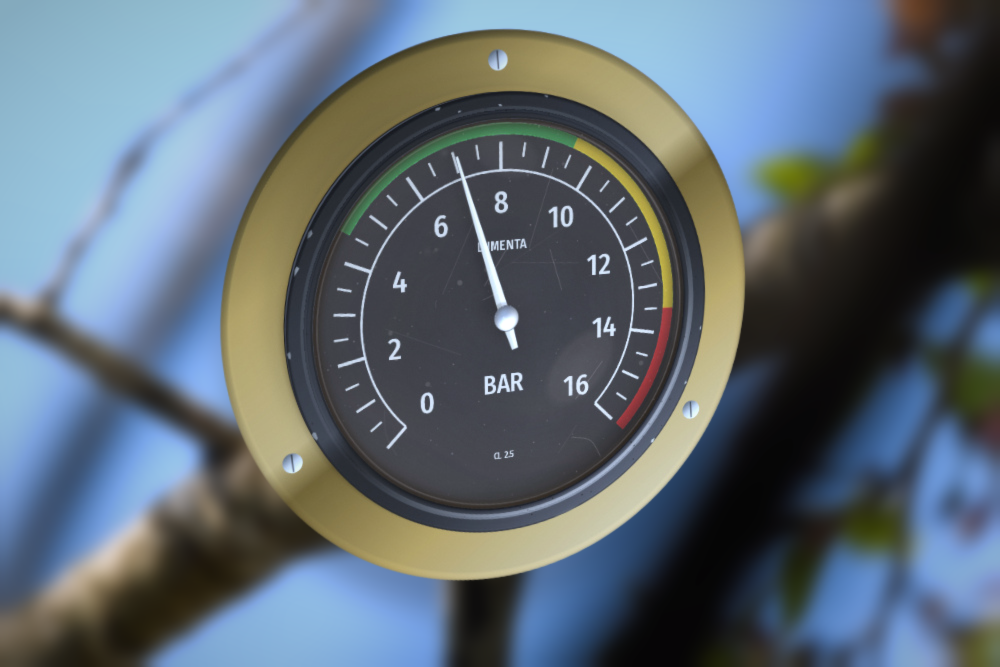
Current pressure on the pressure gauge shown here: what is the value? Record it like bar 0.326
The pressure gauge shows bar 7
